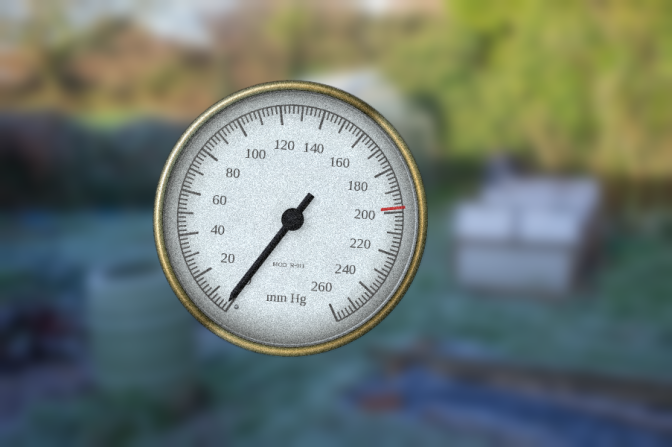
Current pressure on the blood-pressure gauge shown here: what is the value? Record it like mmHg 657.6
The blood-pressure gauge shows mmHg 2
